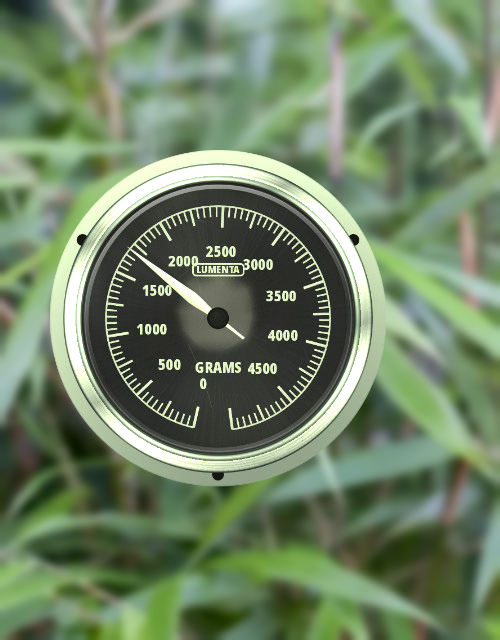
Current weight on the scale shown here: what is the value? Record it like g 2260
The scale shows g 1700
